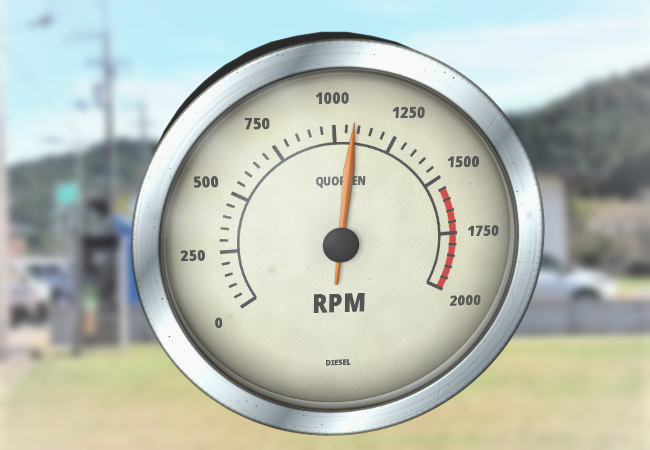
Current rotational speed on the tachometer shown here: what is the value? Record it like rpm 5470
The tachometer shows rpm 1075
